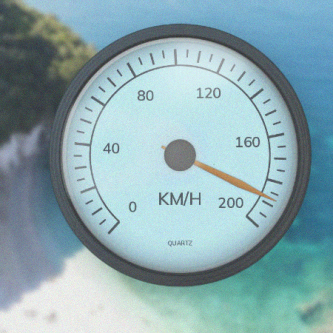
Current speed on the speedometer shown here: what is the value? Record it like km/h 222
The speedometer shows km/h 187.5
